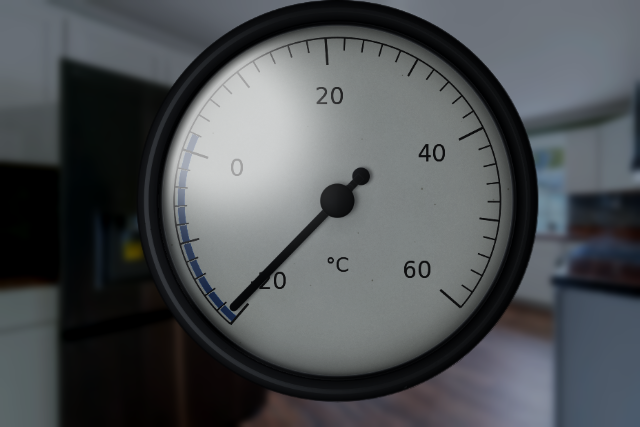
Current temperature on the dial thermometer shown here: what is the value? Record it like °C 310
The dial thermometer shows °C -19
